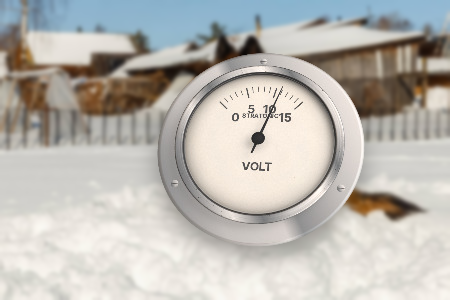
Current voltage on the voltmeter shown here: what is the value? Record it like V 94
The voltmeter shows V 11
